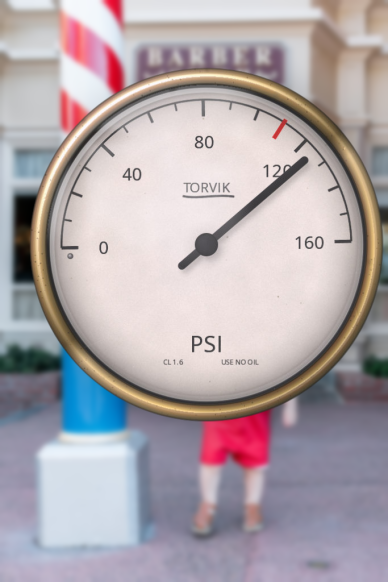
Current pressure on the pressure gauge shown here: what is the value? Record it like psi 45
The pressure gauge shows psi 125
